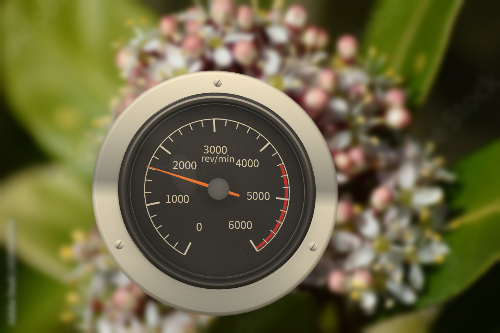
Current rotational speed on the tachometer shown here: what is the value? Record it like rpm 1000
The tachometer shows rpm 1600
